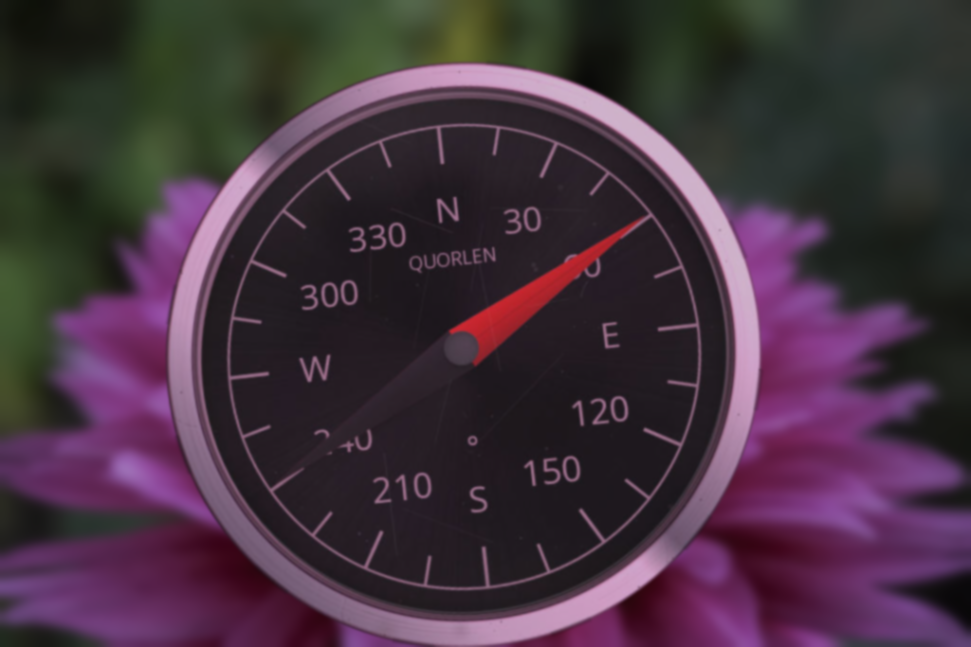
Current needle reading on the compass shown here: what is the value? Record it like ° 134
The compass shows ° 60
